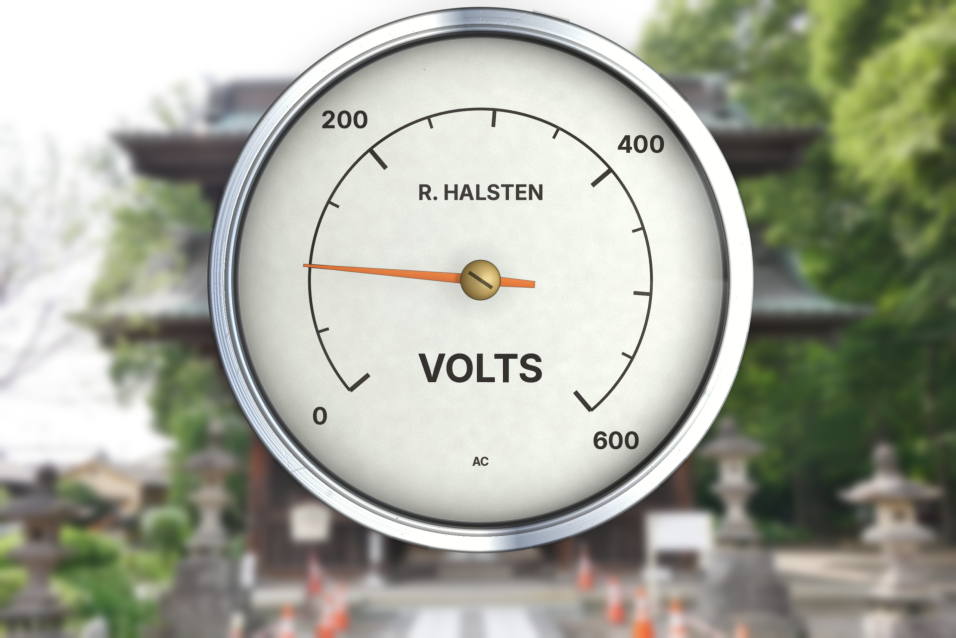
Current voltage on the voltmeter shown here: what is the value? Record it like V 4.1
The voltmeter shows V 100
